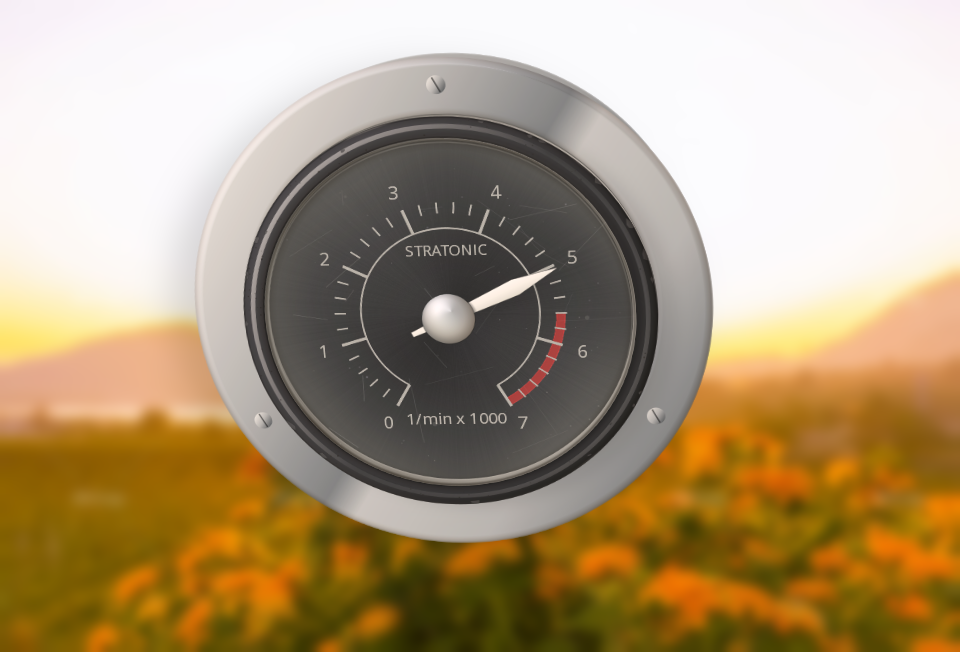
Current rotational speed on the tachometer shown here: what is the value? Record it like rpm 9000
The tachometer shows rpm 5000
